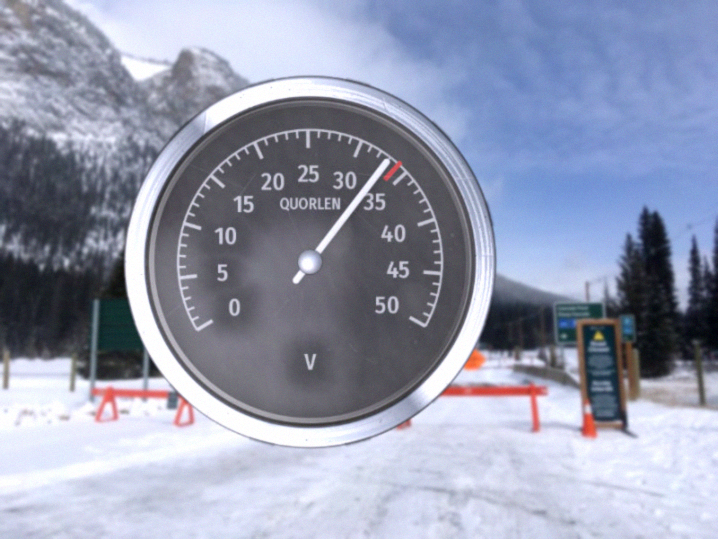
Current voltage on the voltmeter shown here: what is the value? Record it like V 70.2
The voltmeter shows V 33
